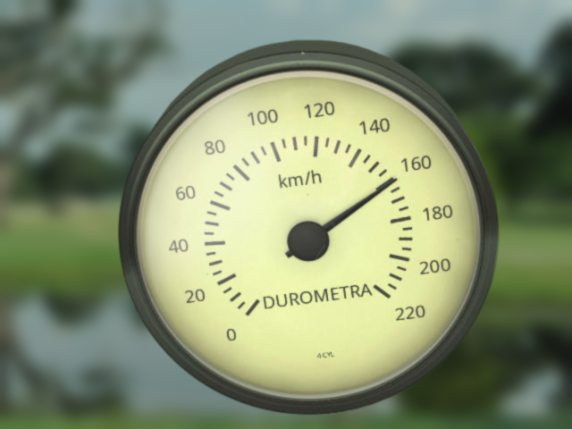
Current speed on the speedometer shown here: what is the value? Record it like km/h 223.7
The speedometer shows km/h 160
